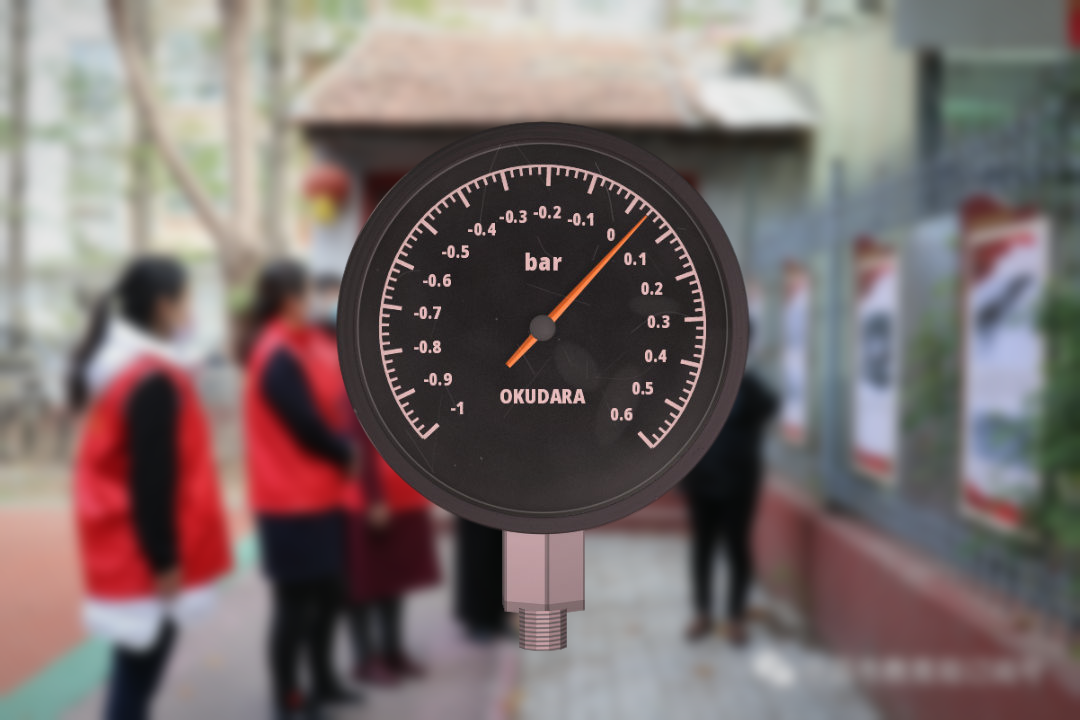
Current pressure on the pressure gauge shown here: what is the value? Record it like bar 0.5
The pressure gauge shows bar 0.04
